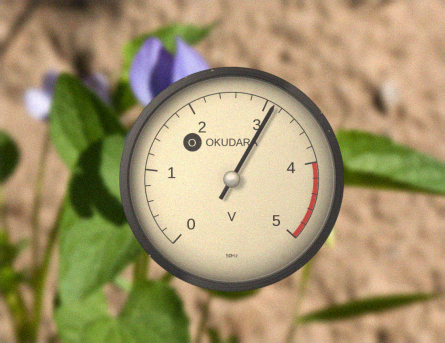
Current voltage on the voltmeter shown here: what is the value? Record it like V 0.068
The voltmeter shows V 3.1
